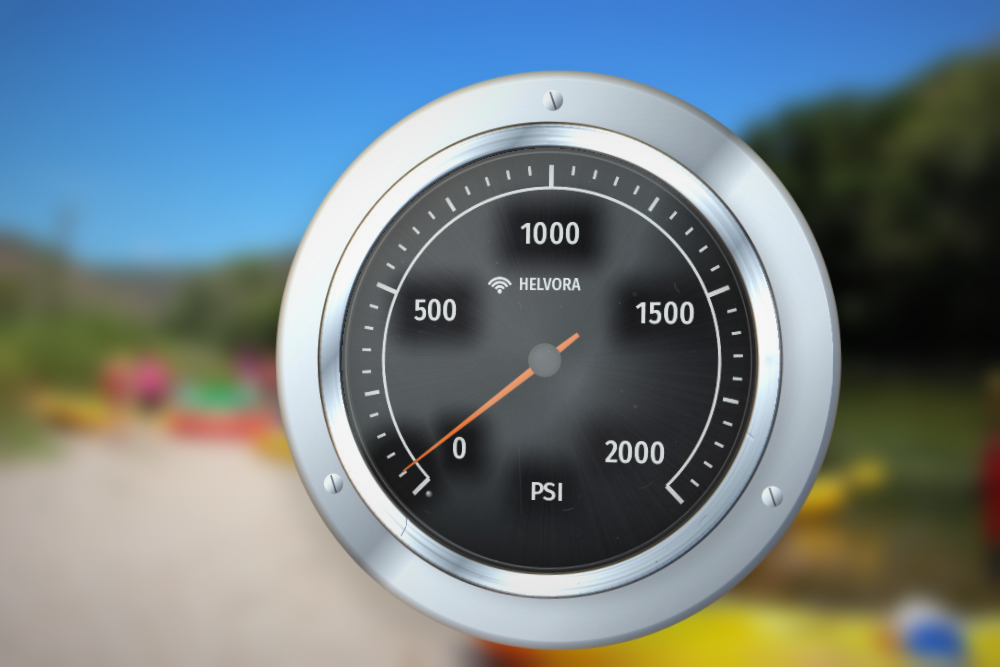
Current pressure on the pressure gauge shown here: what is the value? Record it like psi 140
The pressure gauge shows psi 50
